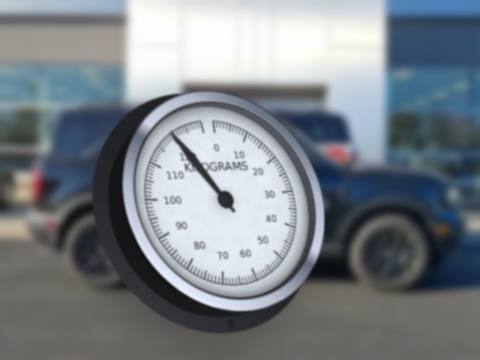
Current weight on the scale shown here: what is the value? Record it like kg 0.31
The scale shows kg 120
